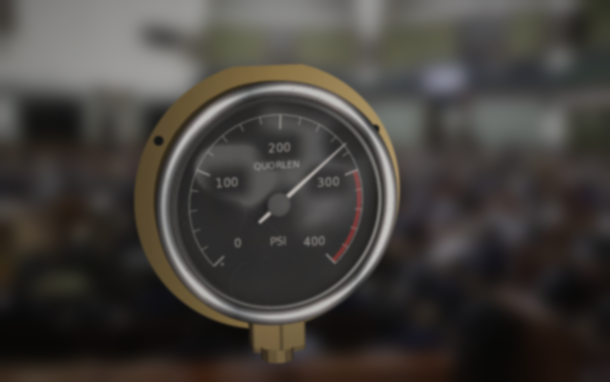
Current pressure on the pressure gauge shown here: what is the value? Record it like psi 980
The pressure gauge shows psi 270
